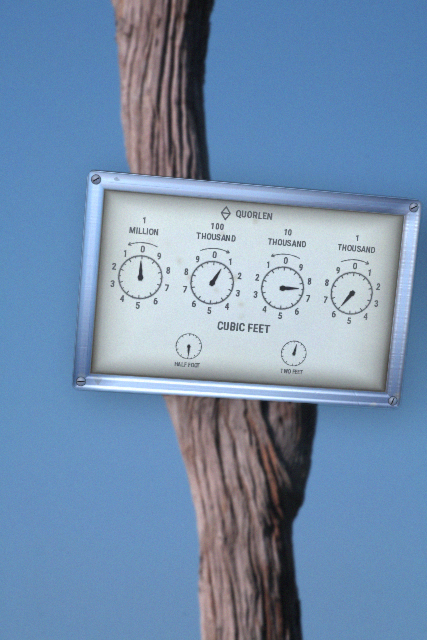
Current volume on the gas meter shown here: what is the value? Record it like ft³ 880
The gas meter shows ft³ 7600
